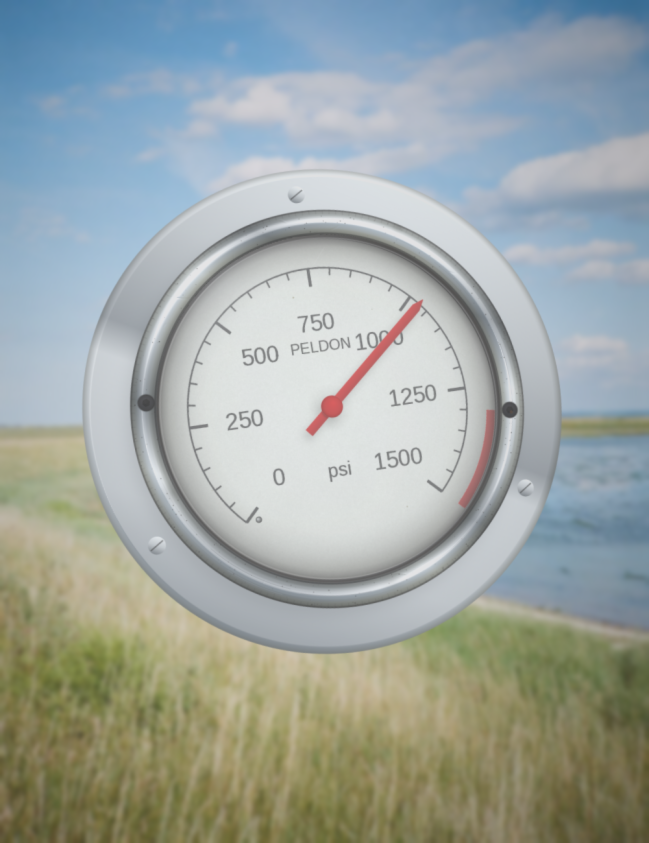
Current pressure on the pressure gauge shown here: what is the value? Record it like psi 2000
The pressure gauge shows psi 1025
